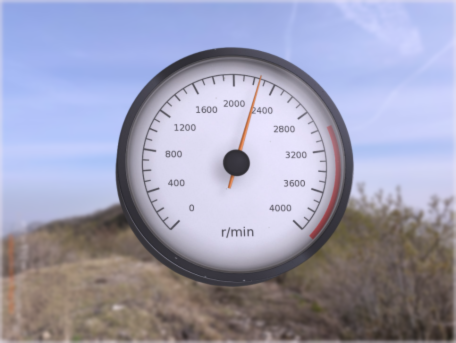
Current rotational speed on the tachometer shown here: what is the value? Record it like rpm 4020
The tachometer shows rpm 2250
